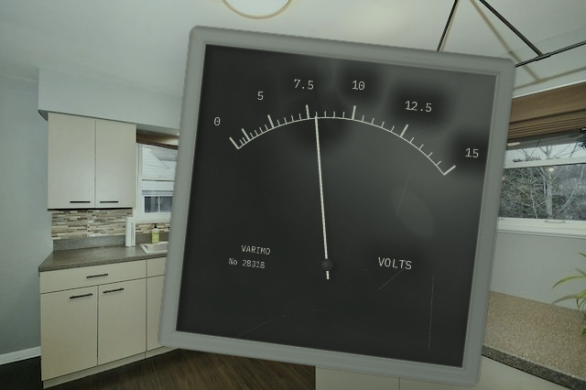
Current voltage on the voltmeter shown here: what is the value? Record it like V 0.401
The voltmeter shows V 8
